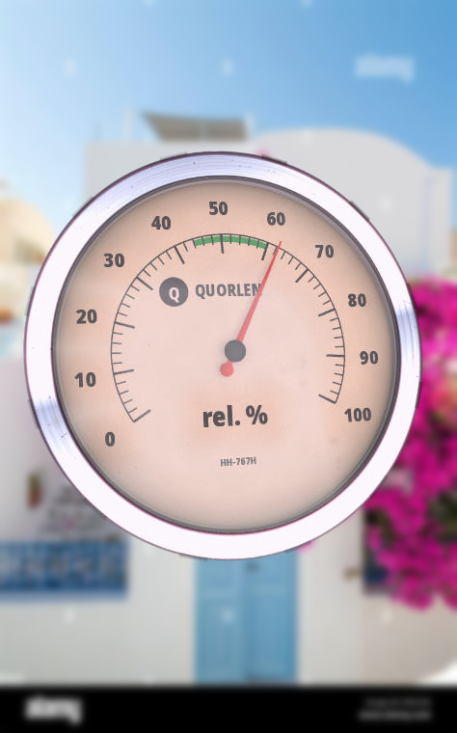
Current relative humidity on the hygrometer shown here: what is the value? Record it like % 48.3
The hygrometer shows % 62
